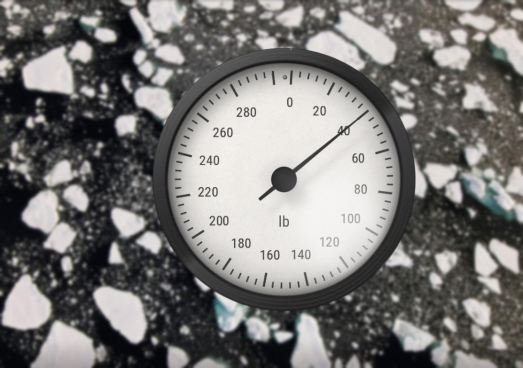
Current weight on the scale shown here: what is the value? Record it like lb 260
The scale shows lb 40
